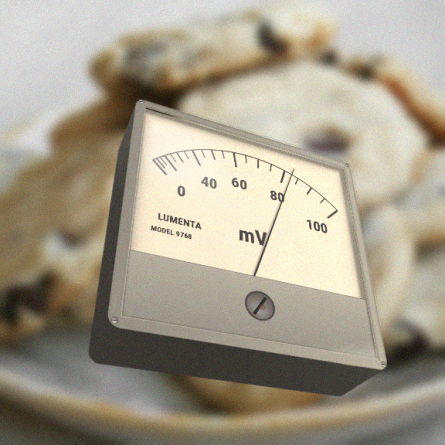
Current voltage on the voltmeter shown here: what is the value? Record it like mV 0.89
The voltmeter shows mV 82.5
